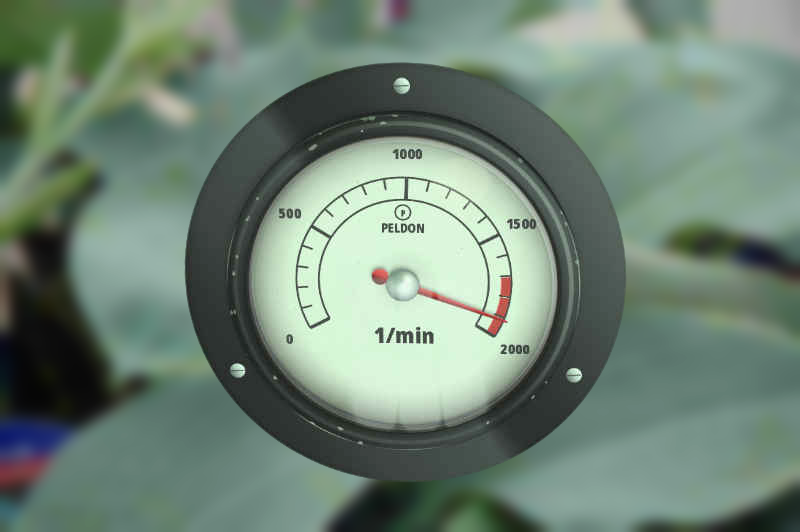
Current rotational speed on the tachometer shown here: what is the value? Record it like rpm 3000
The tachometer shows rpm 1900
